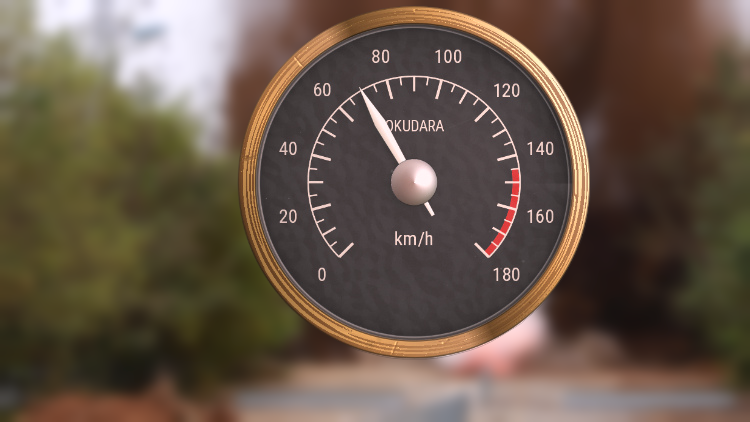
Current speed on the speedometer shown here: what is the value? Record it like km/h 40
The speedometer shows km/h 70
